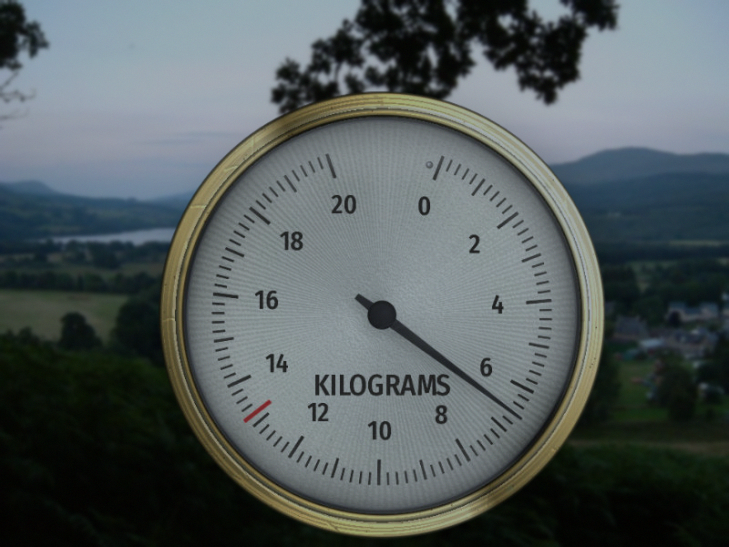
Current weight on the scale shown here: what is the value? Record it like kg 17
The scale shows kg 6.6
